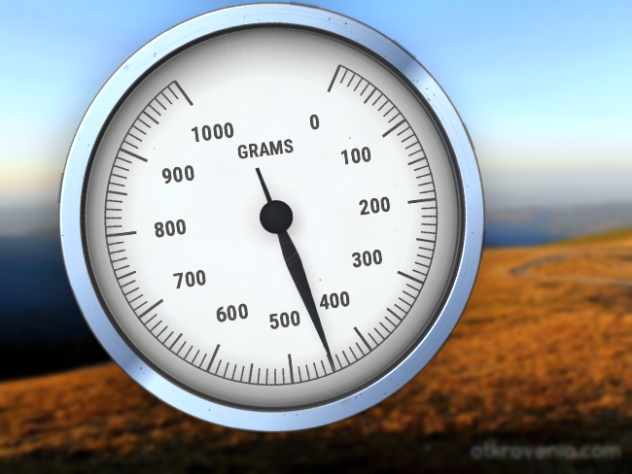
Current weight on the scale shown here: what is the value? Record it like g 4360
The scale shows g 450
